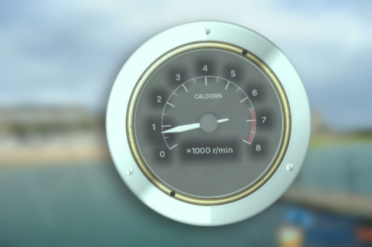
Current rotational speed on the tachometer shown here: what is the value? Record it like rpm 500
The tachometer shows rpm 750
